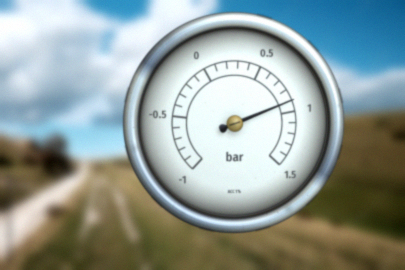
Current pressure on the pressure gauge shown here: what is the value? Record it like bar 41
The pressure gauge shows bar 0.9
